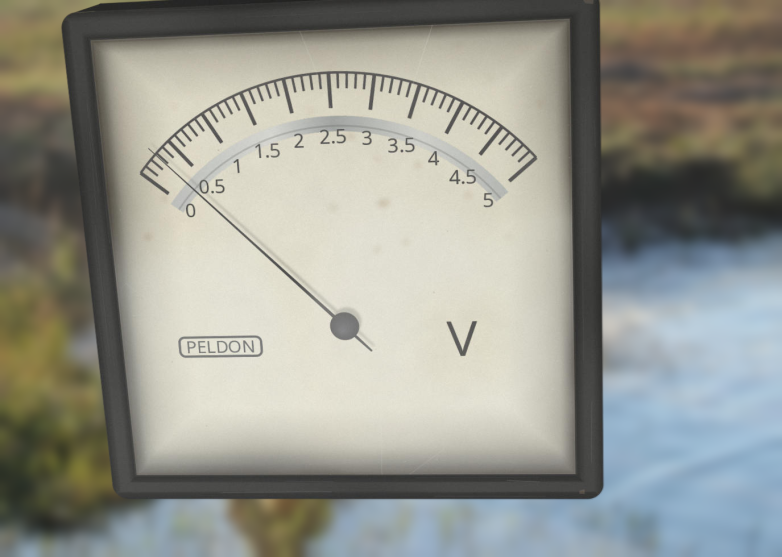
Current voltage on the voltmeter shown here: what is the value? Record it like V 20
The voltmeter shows V 0.3
